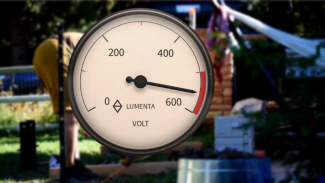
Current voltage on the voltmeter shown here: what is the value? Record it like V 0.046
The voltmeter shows V 550
